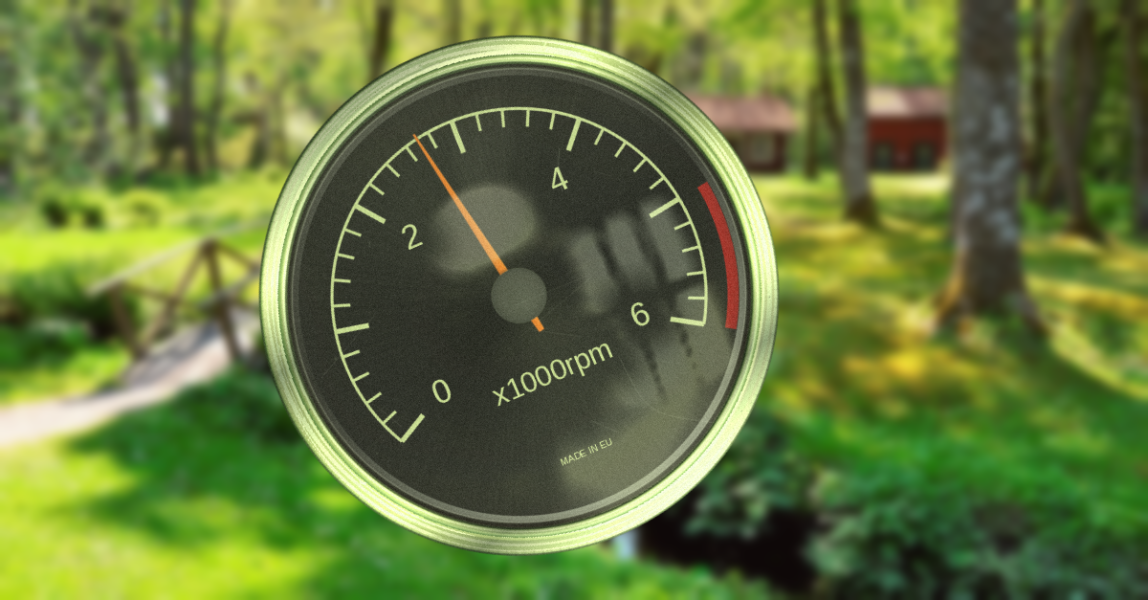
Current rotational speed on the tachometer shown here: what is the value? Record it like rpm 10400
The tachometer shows rpm 2700
